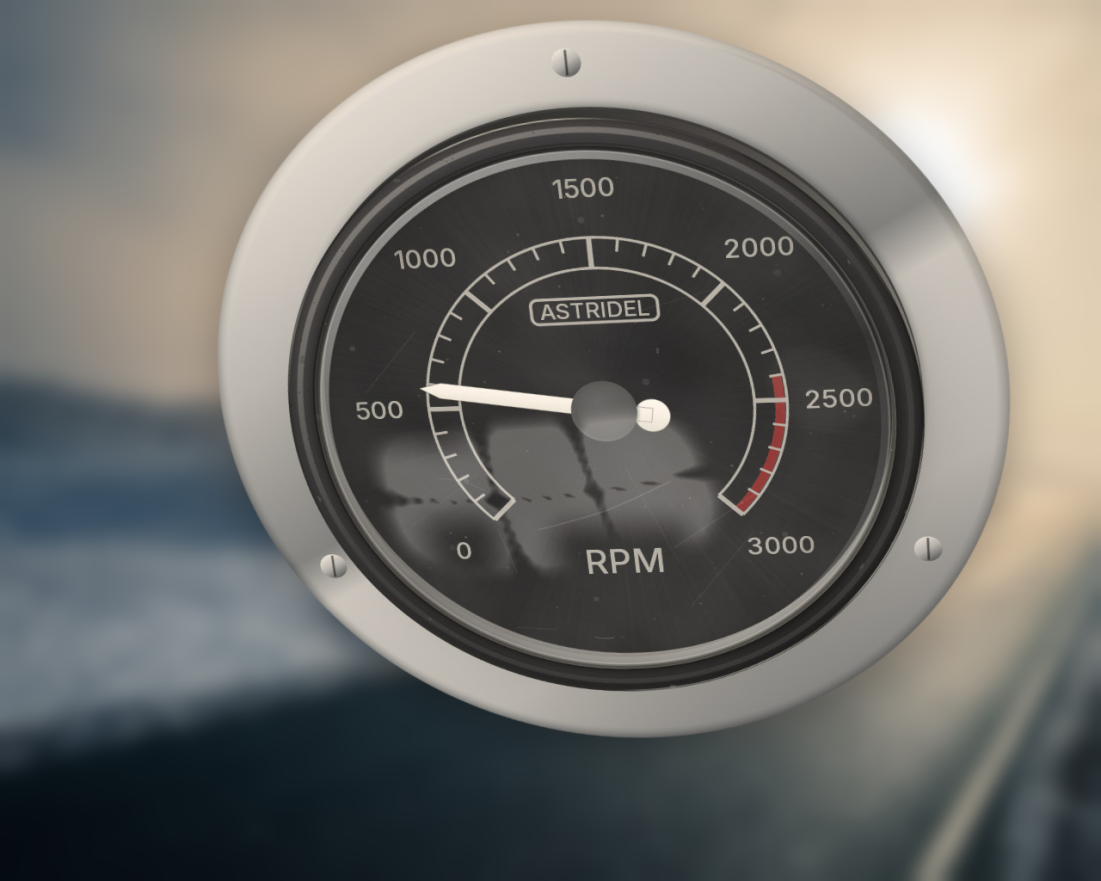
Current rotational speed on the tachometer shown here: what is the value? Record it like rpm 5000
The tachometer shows rpm 600
